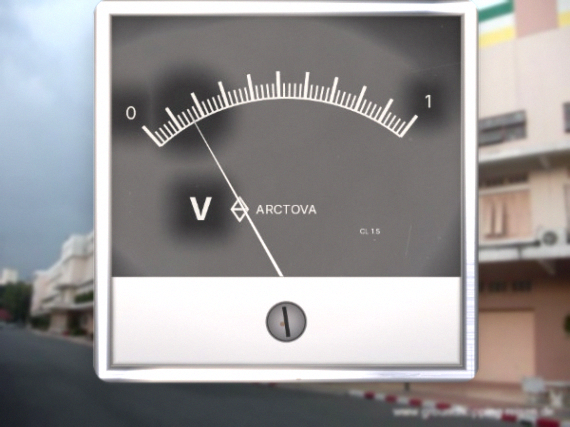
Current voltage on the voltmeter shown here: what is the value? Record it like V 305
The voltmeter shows V 0.16
